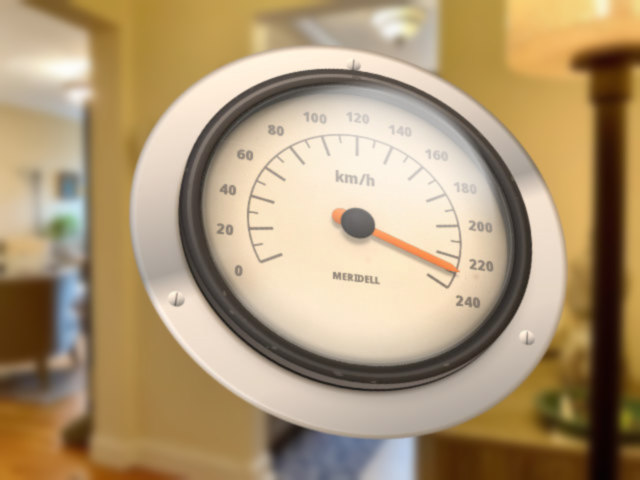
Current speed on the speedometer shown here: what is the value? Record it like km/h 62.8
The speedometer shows km/h 230
